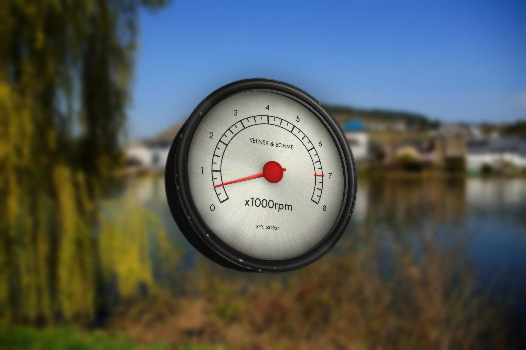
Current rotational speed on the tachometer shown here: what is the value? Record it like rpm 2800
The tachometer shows rpm 500
